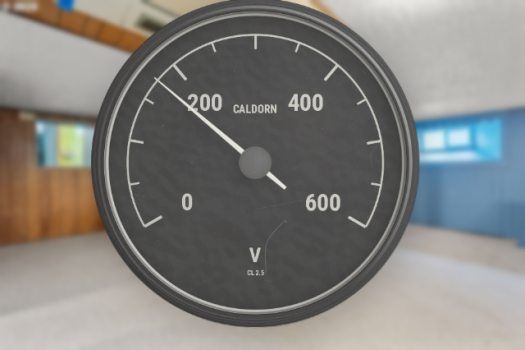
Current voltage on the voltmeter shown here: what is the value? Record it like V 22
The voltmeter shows V 175
